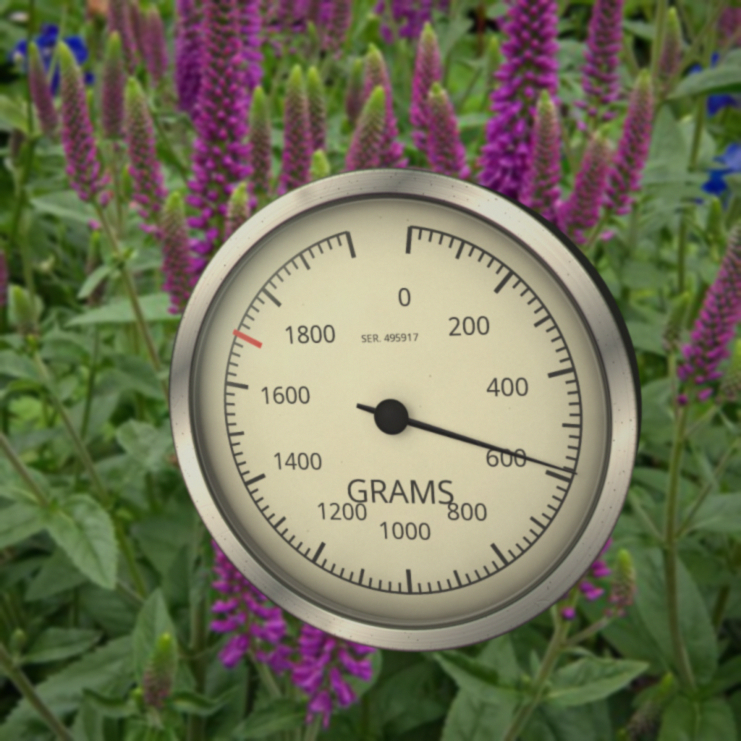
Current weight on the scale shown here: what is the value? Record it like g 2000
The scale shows g 580
